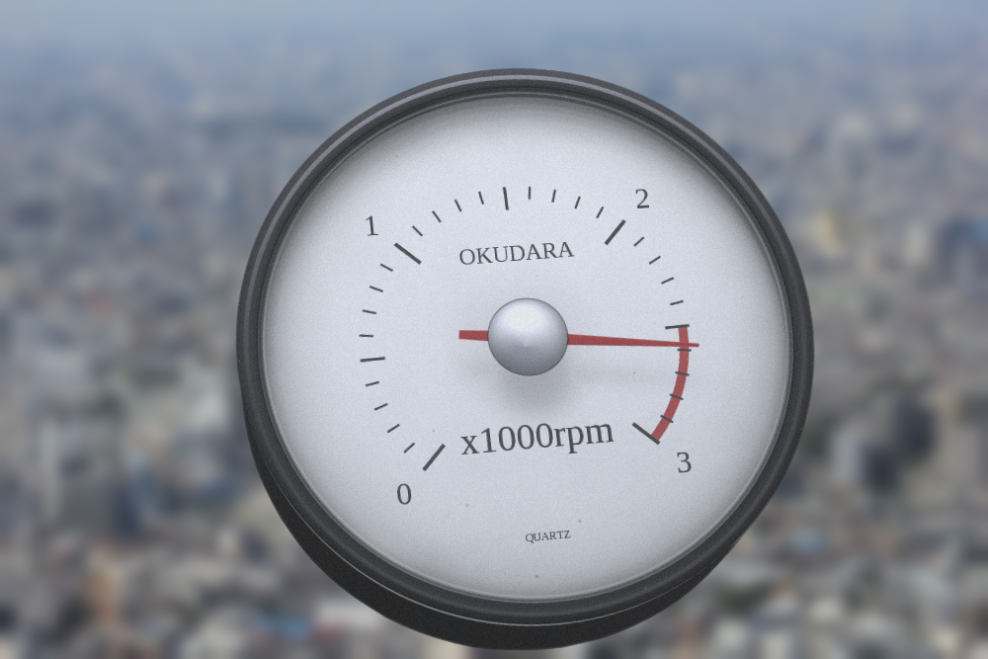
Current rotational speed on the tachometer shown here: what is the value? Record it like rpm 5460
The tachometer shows rpm 2600
